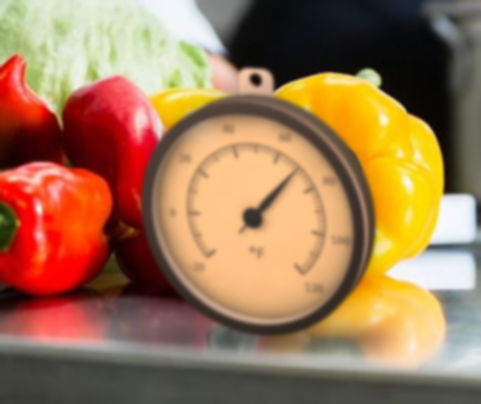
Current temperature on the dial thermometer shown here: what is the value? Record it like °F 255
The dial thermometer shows °F 70
